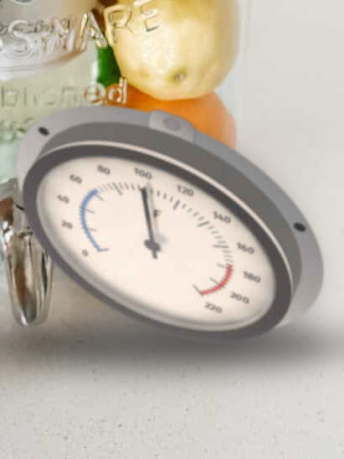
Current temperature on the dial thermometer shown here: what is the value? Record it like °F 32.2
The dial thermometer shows °F 100
